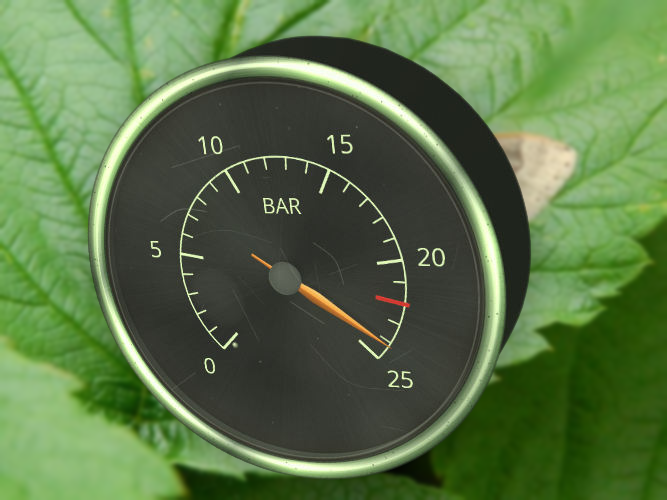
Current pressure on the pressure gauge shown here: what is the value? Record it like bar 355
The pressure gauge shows bar 24
